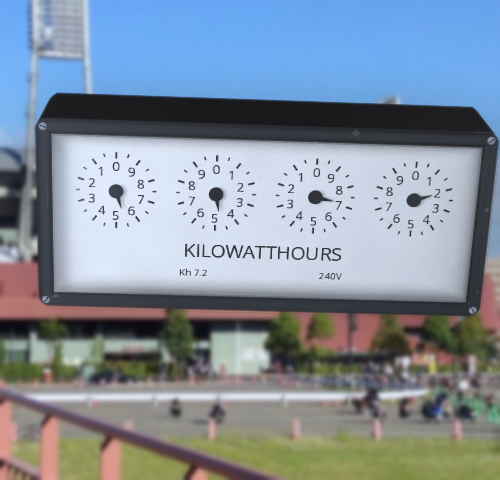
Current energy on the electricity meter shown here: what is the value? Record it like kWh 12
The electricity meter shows kWh 5472
